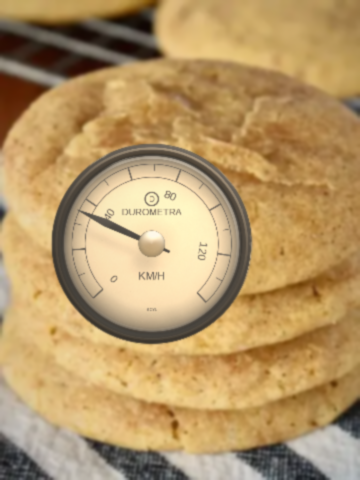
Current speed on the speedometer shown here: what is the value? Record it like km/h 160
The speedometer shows km/h 35
